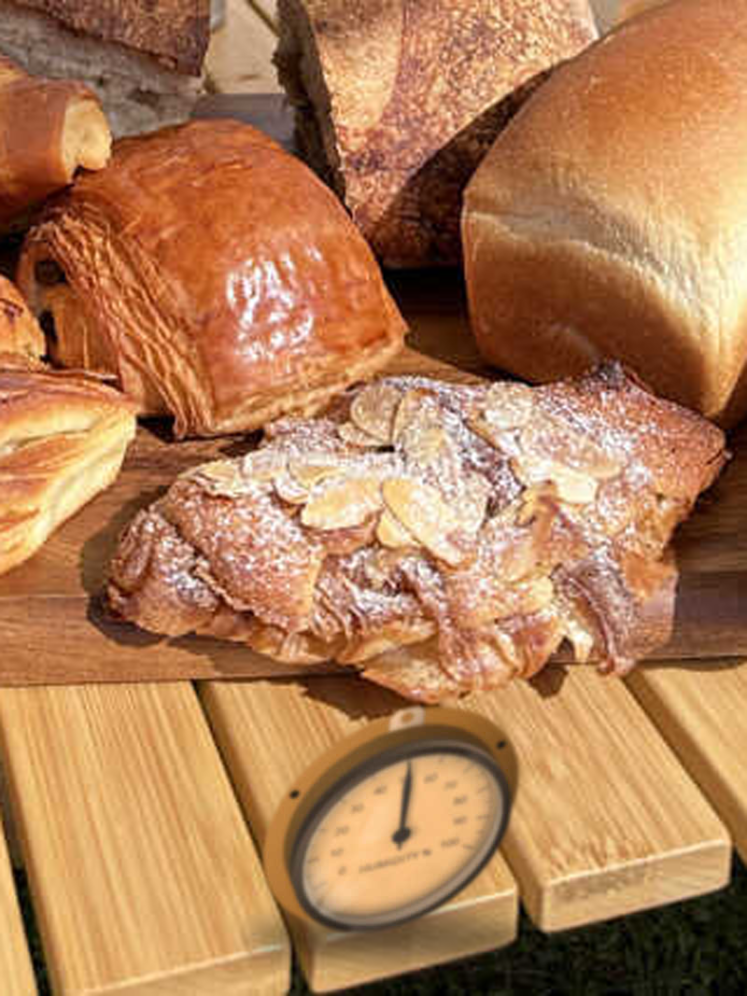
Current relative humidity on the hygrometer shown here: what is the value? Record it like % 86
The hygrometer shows % 50
